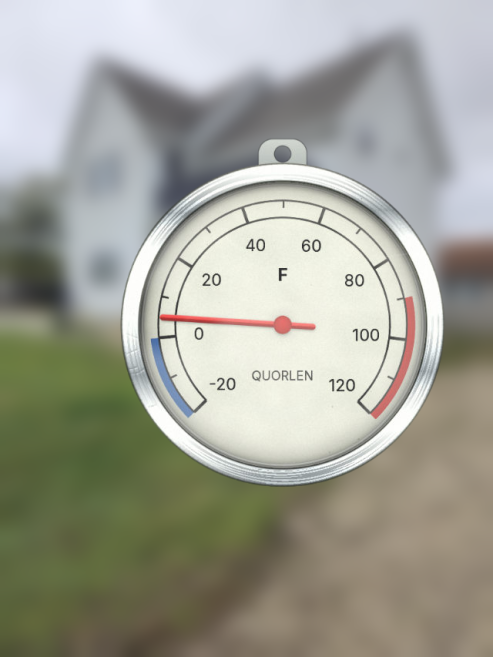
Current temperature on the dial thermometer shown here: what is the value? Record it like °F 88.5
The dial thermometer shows °F 5
